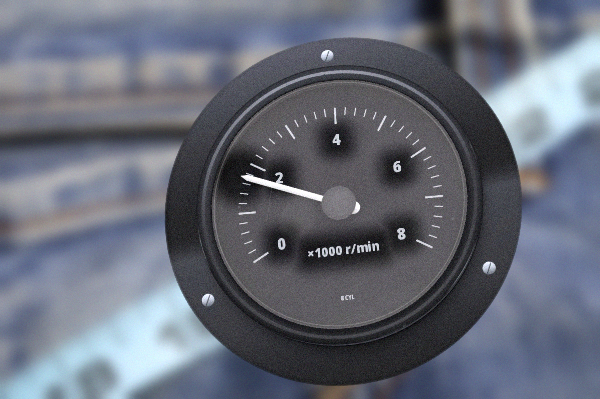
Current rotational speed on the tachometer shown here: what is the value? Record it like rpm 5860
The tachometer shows rpm 1700
